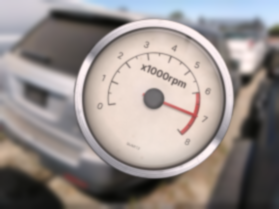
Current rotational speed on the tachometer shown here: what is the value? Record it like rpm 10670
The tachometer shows rpm 7000
